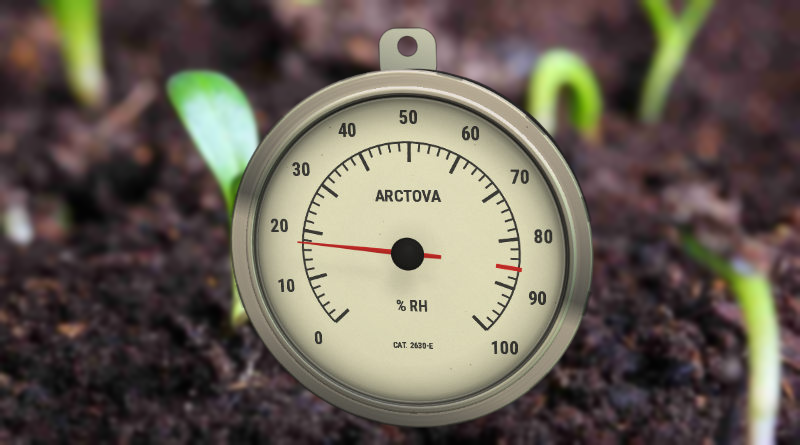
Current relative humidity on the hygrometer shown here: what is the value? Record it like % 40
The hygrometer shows % 18
